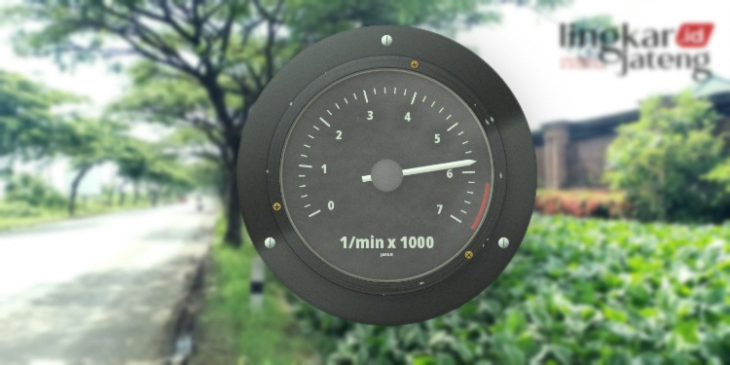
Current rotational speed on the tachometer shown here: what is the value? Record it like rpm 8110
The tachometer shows rpm 5800
